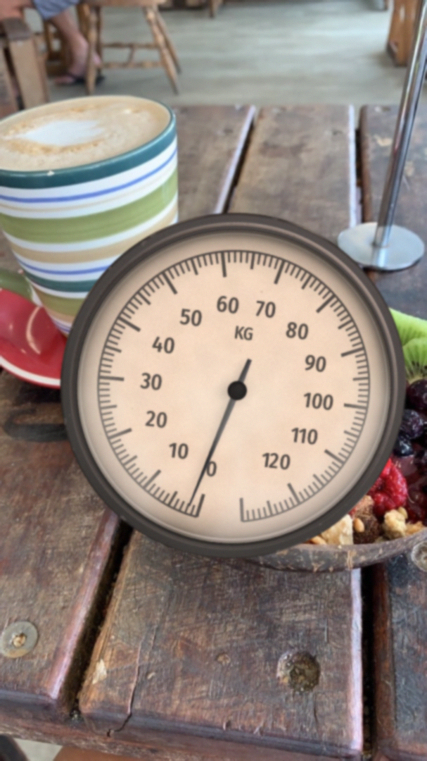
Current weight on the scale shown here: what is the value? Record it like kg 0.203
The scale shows kg 2
